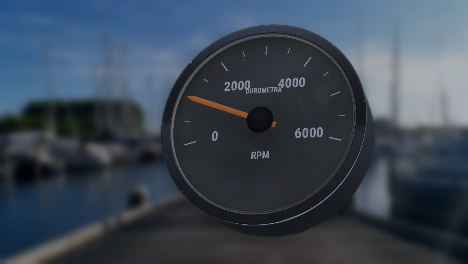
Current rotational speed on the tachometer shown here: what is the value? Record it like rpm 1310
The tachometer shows rpm 1000
